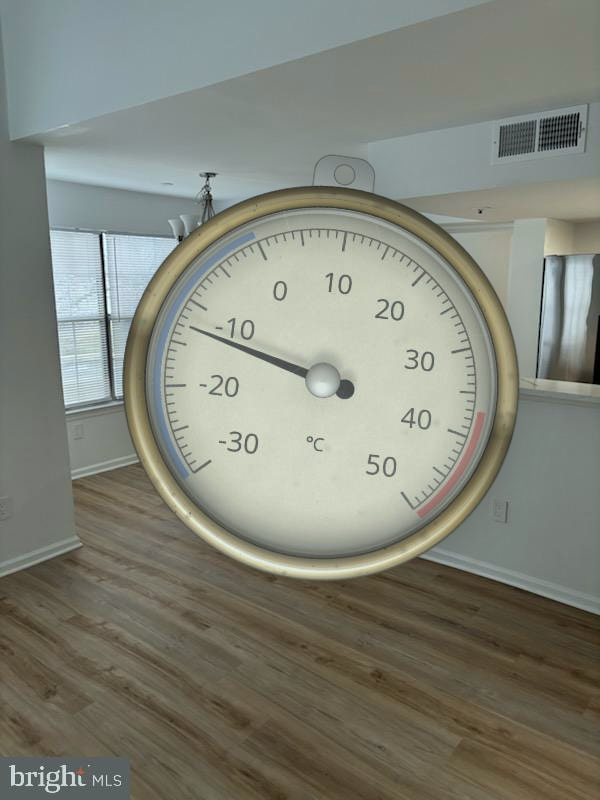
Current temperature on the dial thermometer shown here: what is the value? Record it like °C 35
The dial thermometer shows °C -13
